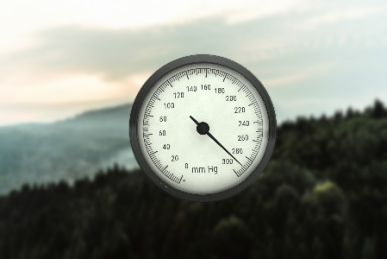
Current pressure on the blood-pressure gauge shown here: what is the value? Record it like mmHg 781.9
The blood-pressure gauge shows mmHg 290
